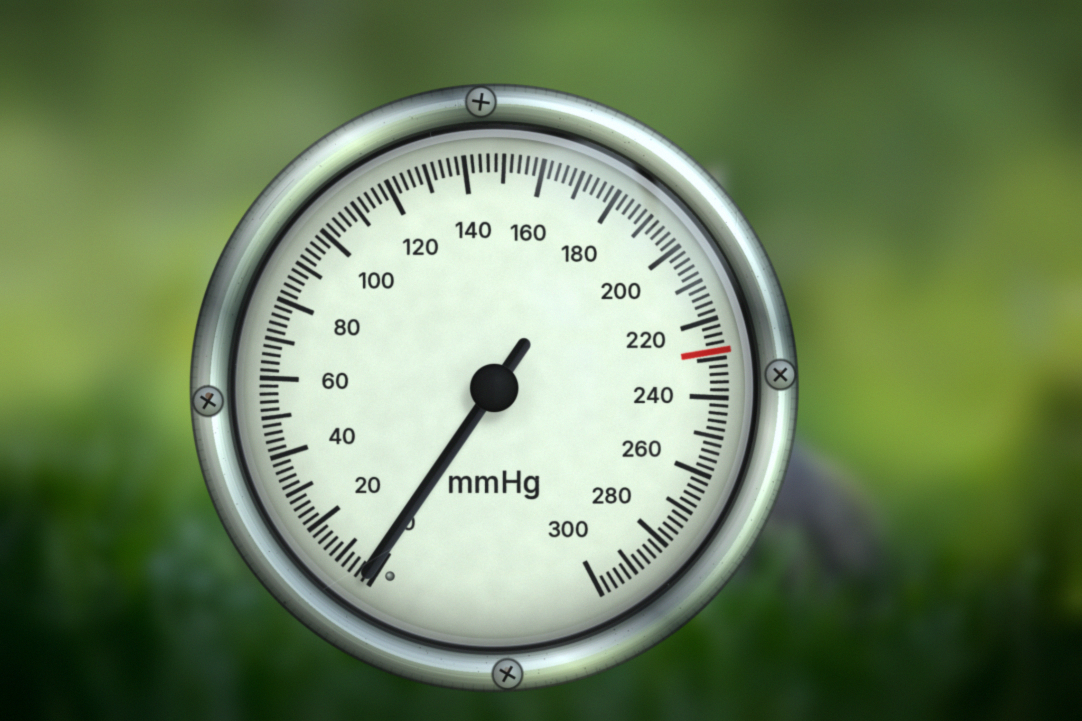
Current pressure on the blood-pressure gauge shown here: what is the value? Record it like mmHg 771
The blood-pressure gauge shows mmHg 2
